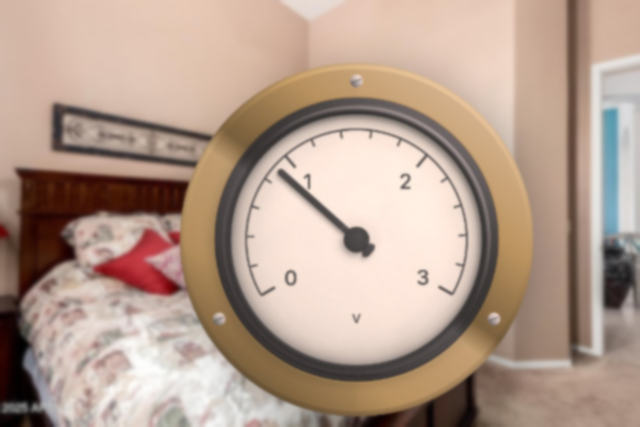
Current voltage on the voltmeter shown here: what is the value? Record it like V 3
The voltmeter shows V 0.9
